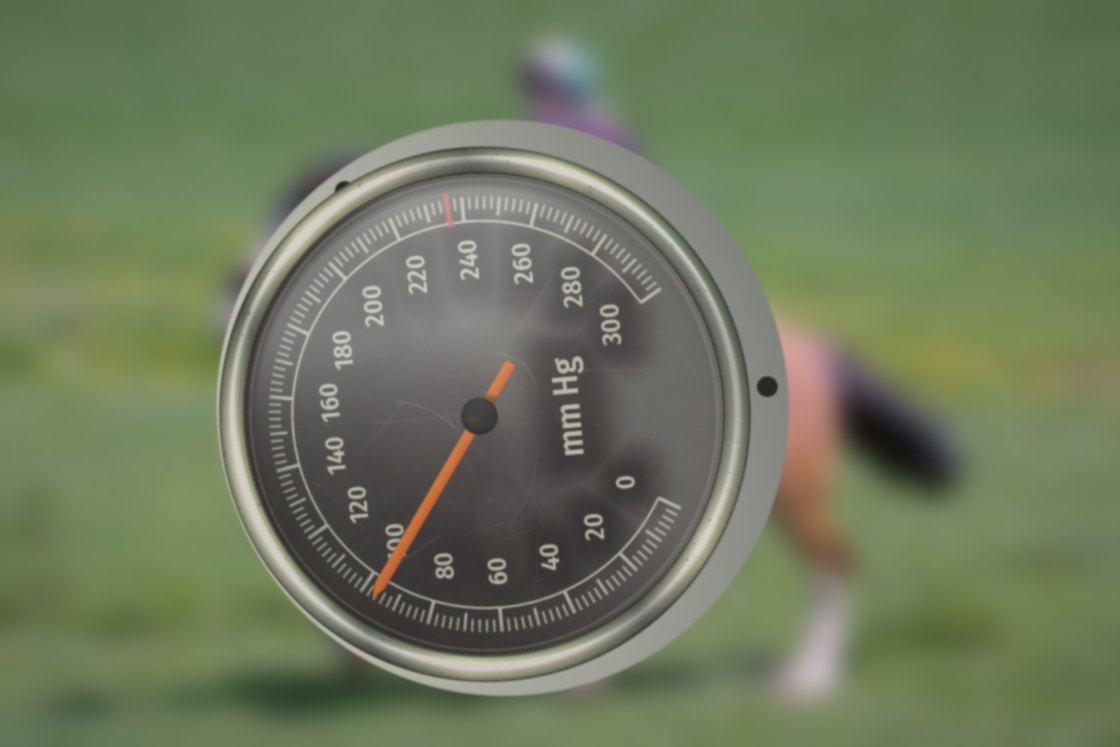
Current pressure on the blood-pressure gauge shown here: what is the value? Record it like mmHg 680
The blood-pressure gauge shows mmHg 96
